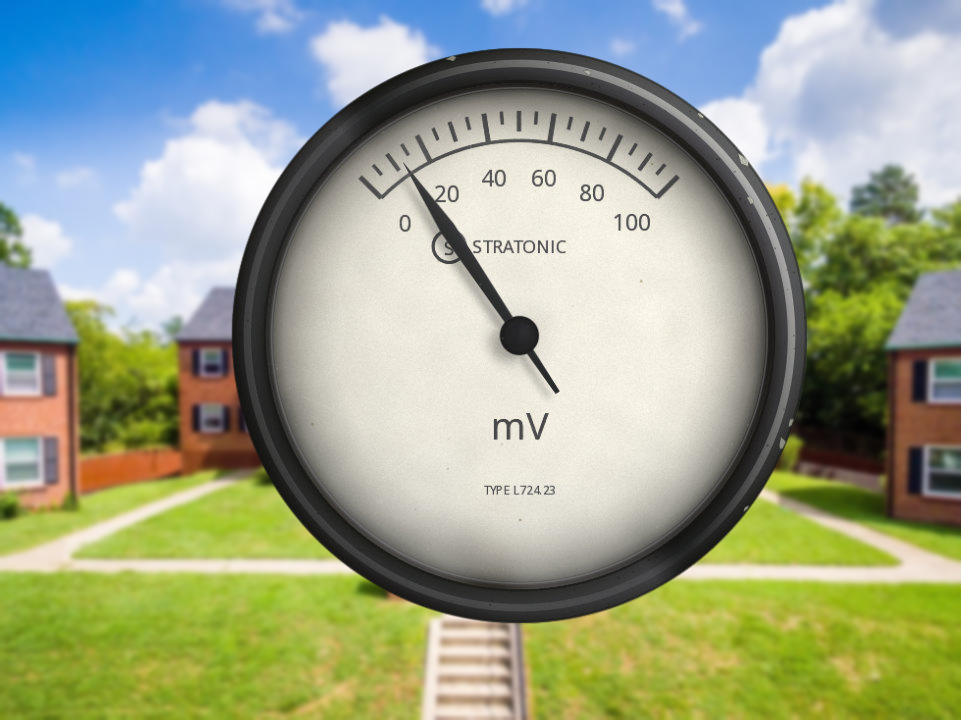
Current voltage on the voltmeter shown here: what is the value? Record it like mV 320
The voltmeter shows mV 12.5
